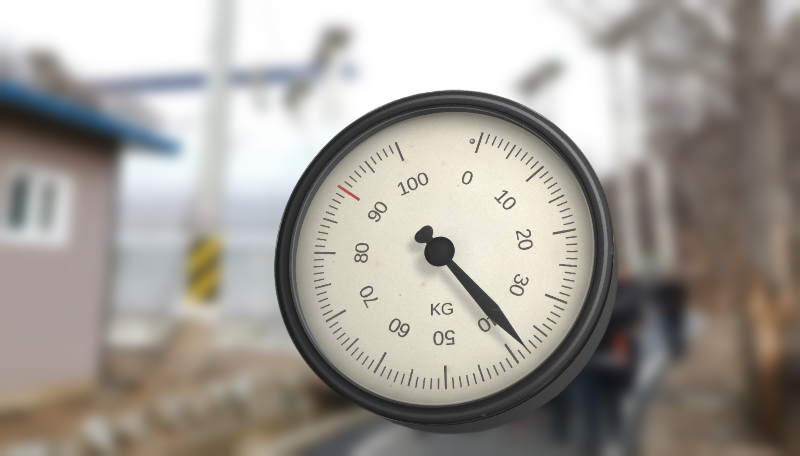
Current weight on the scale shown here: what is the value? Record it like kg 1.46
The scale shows kg 38
